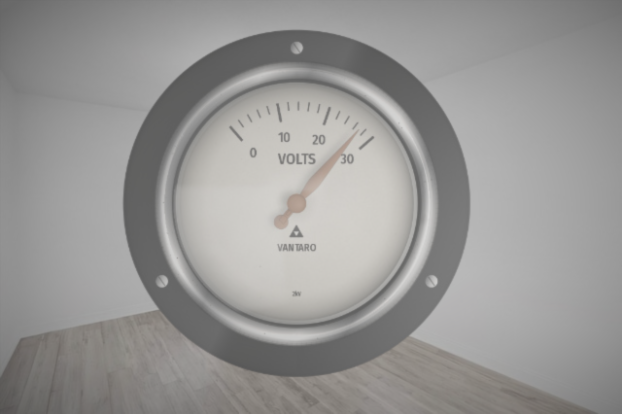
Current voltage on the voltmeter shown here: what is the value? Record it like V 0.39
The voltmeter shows V 27
